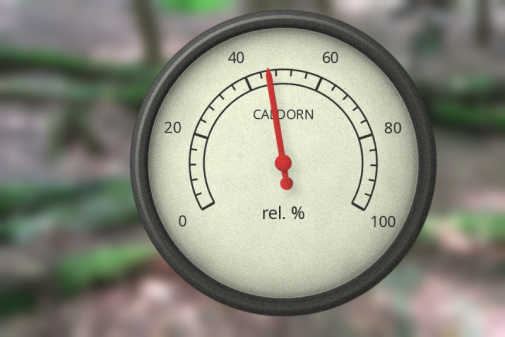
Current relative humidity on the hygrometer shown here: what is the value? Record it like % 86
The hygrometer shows % 46
